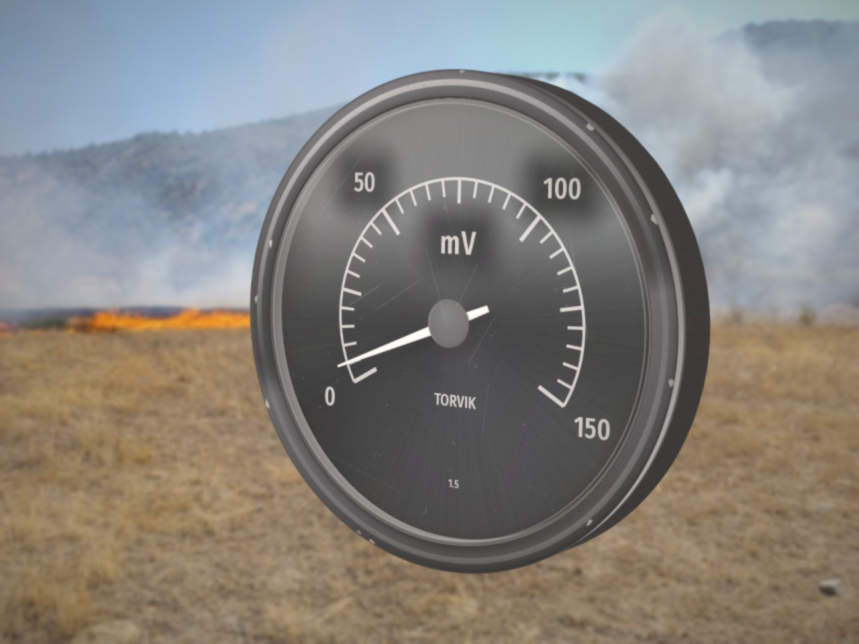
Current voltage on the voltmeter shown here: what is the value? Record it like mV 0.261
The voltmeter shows mV 5
